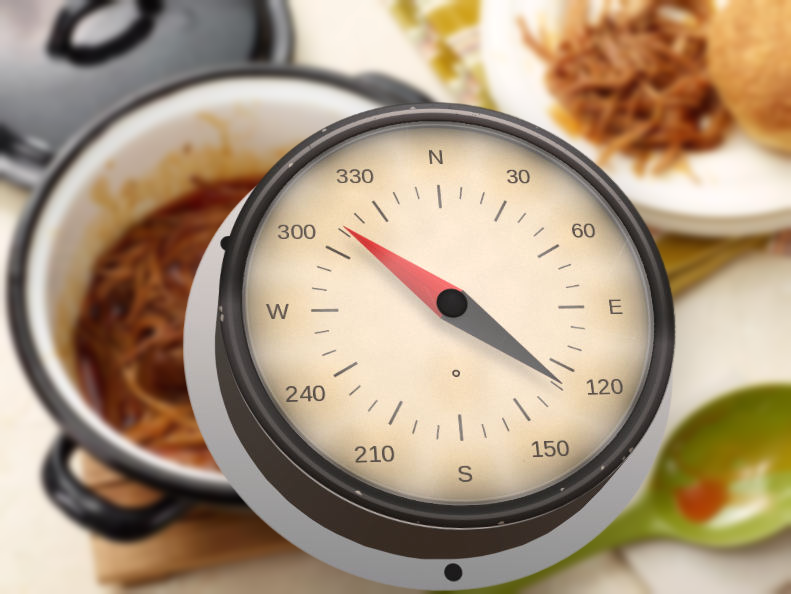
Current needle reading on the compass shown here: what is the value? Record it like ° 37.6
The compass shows ° 310
